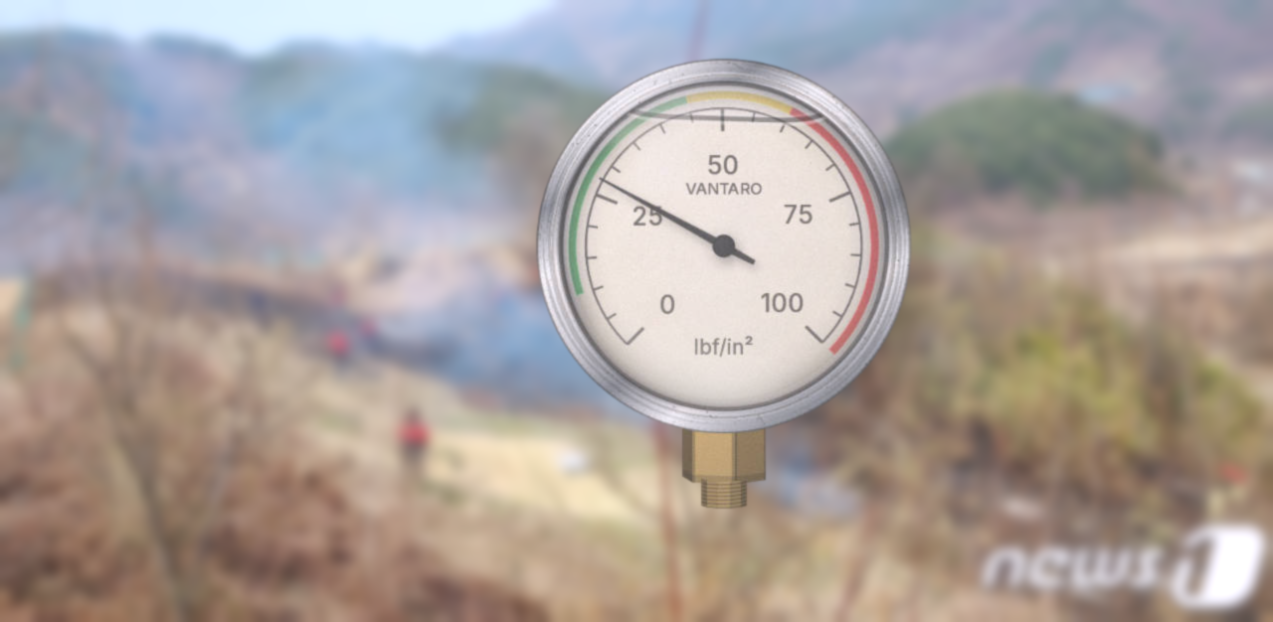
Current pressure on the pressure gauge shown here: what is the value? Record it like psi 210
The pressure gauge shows psi 27.5
